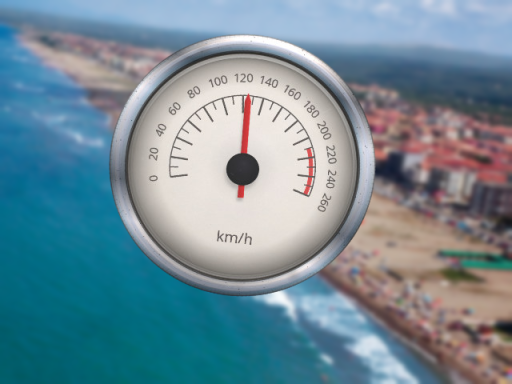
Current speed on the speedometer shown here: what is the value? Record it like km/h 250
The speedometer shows km/h 125
